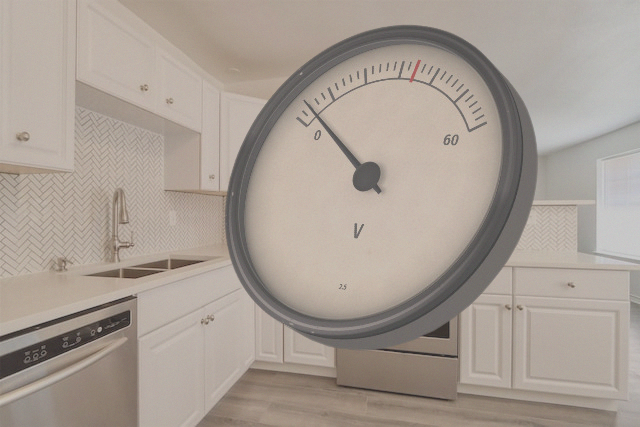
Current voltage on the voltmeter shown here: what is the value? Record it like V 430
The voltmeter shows V 4
